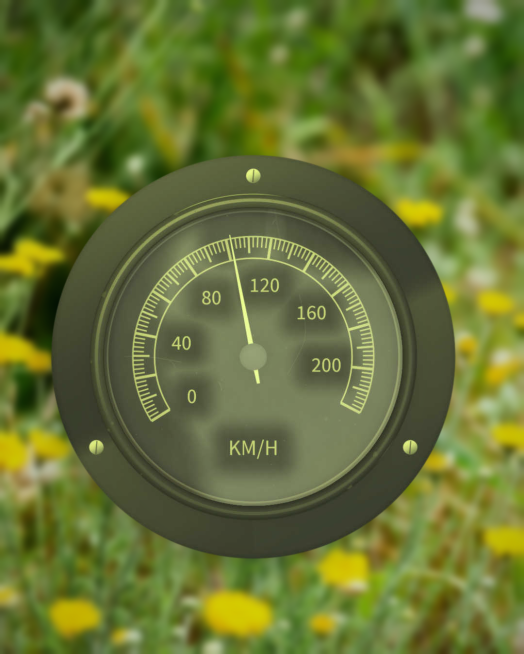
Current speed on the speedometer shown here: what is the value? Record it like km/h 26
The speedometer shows km/h 102
